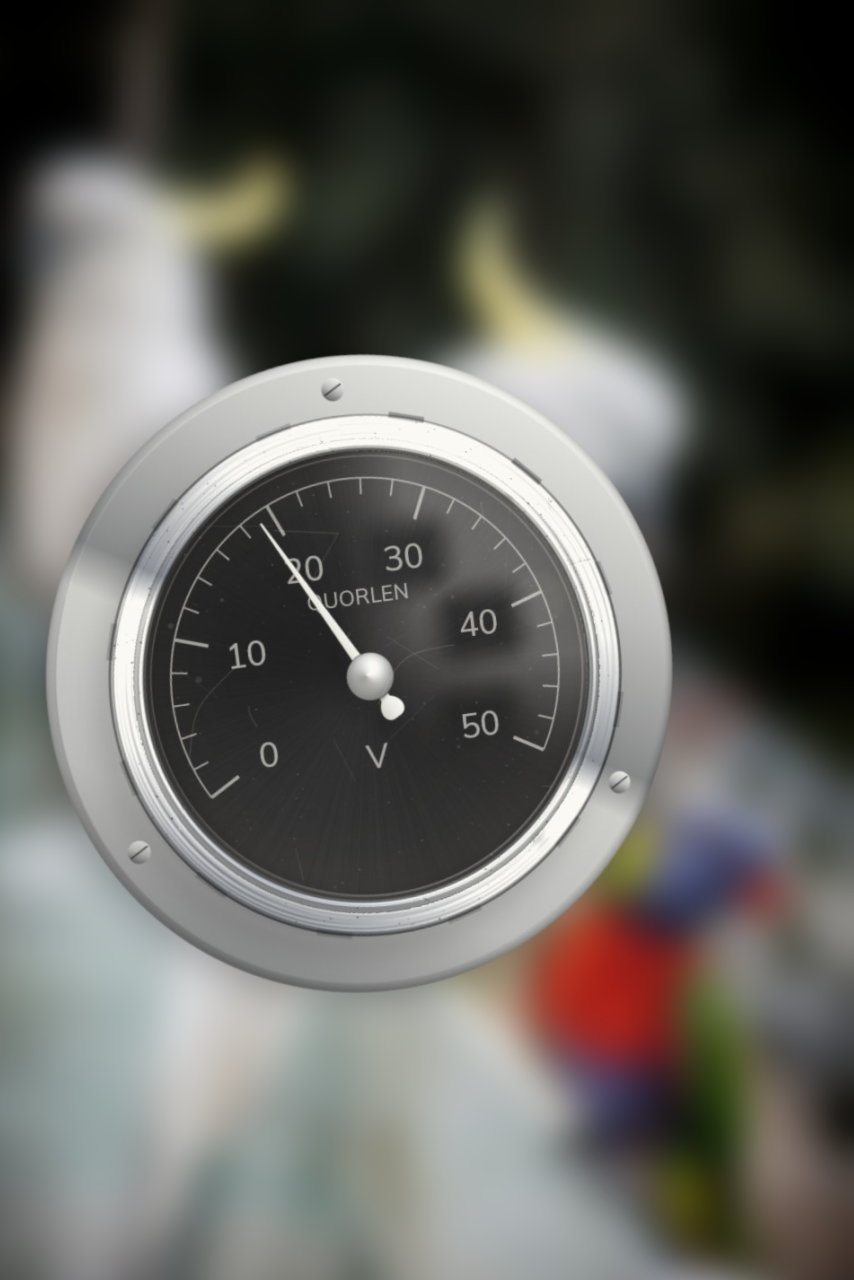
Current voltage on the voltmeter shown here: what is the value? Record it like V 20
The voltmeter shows V 19
